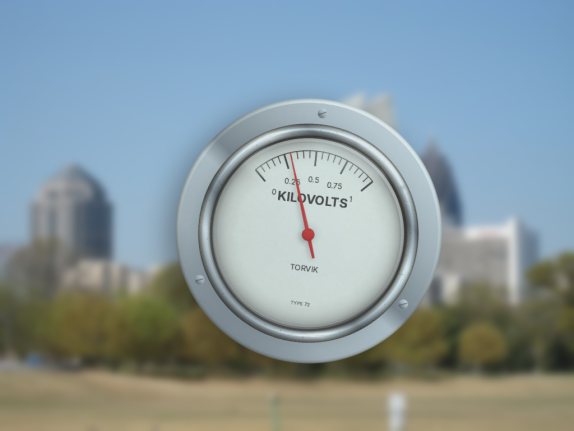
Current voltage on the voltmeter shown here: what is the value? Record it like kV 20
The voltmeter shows kV 0.3
